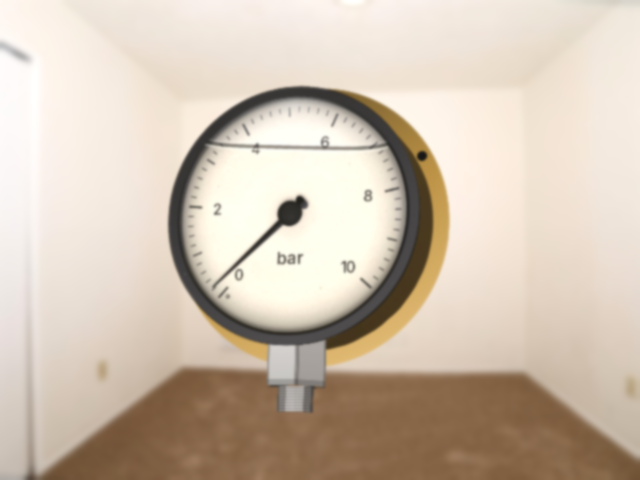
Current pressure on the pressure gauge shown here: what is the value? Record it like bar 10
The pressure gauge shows bar 0.2
